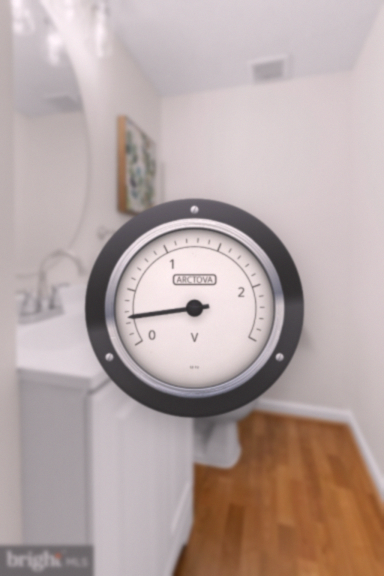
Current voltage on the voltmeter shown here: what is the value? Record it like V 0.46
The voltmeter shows V 0.25
